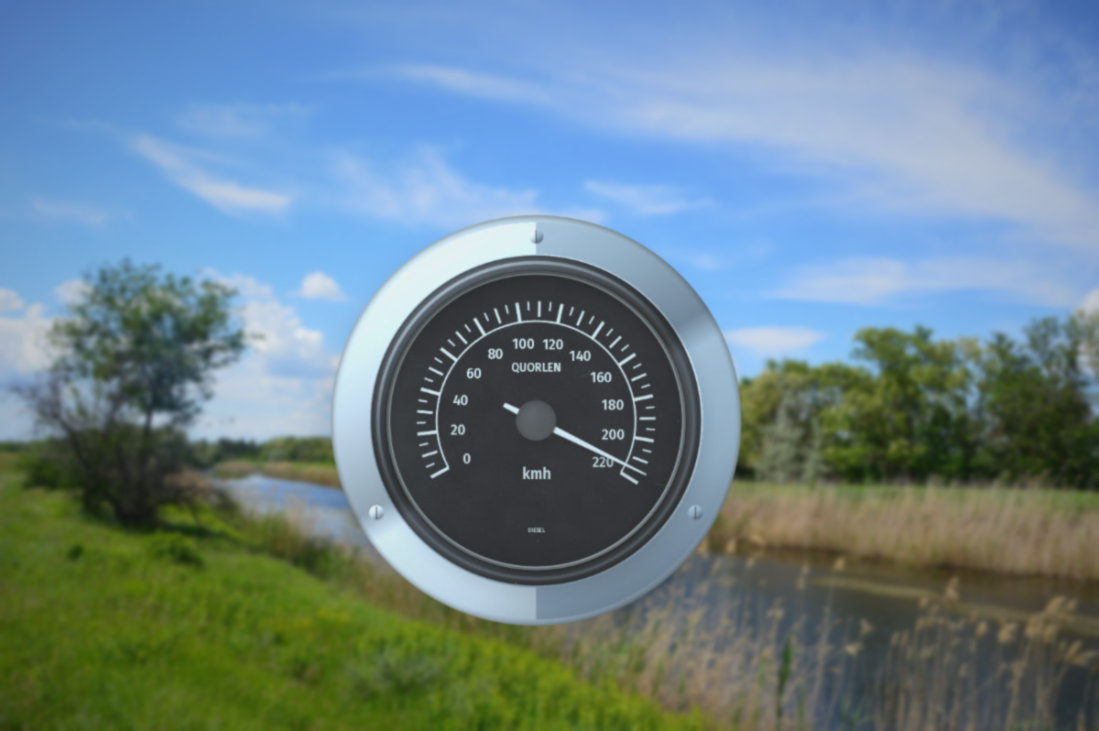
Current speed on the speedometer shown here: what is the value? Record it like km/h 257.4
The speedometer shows km/h 215
